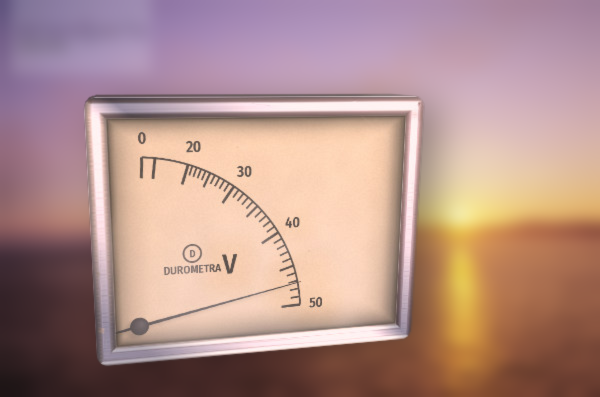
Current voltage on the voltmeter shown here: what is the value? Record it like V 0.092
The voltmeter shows V 47
